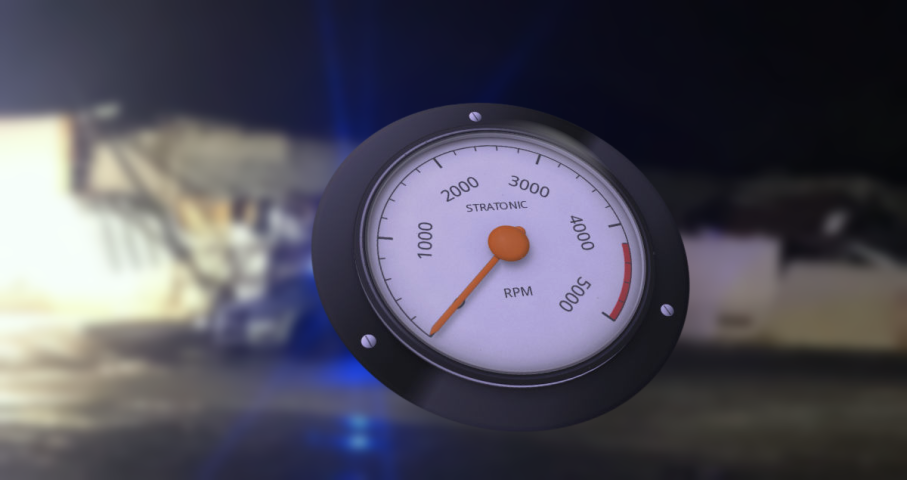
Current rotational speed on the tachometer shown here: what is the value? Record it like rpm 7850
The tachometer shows rpm 0
